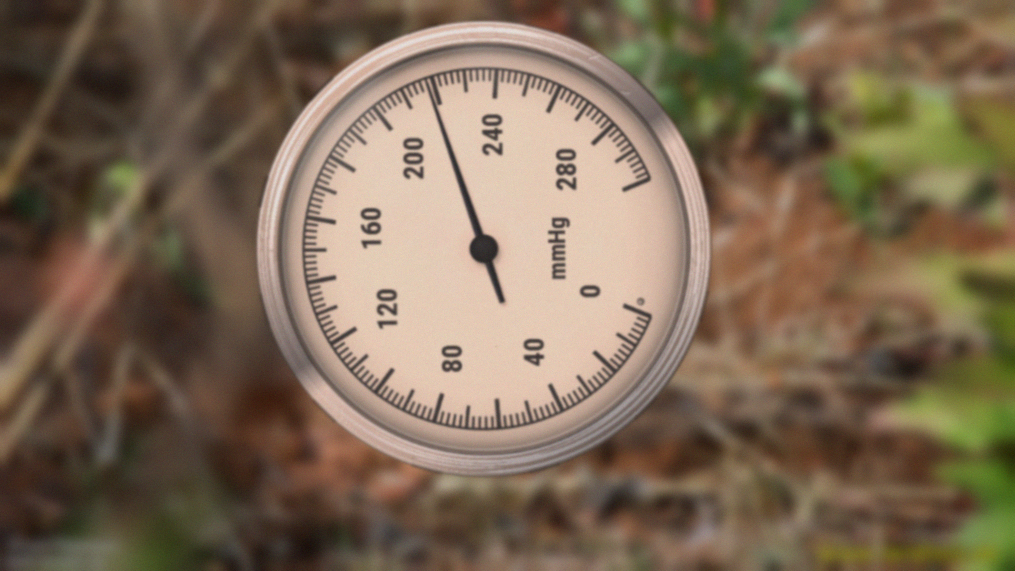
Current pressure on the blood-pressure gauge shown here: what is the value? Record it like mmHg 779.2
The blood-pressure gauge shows mmHg 218
